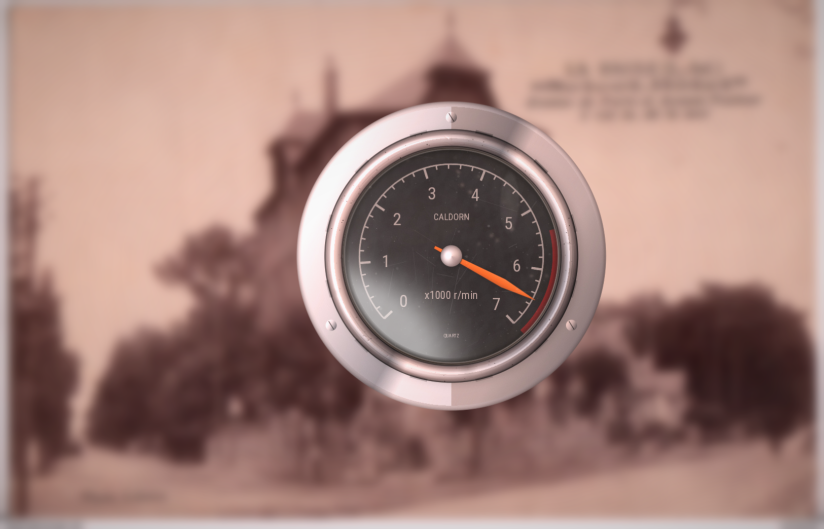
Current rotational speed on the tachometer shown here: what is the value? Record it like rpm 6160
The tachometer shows rpm 6500
